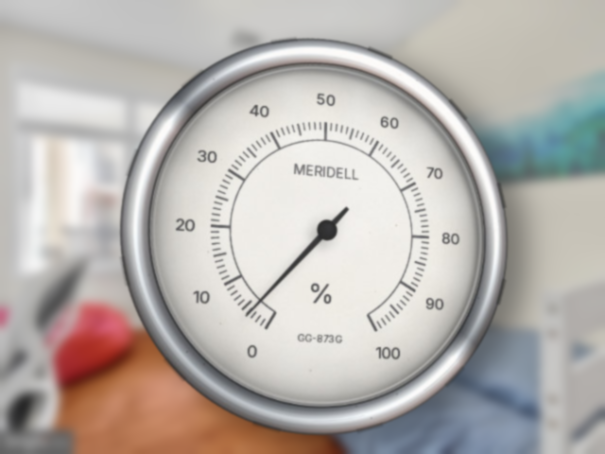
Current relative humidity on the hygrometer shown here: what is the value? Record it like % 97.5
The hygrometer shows % 4
